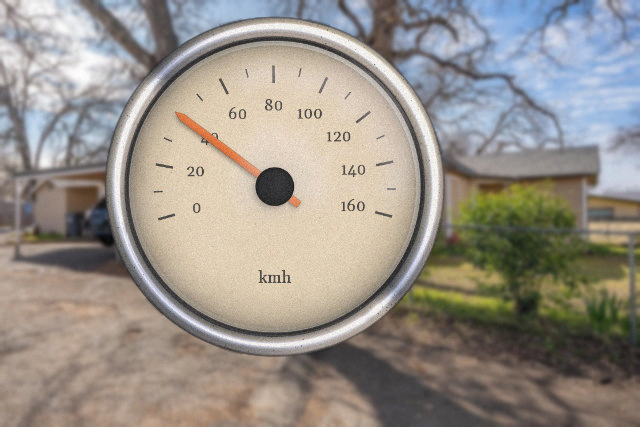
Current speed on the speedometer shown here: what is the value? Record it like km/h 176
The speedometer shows km/h 40
